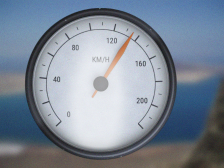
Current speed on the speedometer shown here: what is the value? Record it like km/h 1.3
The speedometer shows km/h 135
